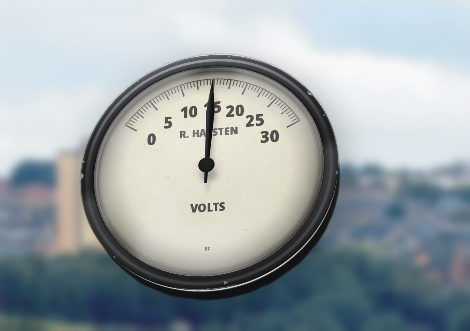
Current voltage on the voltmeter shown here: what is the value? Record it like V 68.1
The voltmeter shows V 15
